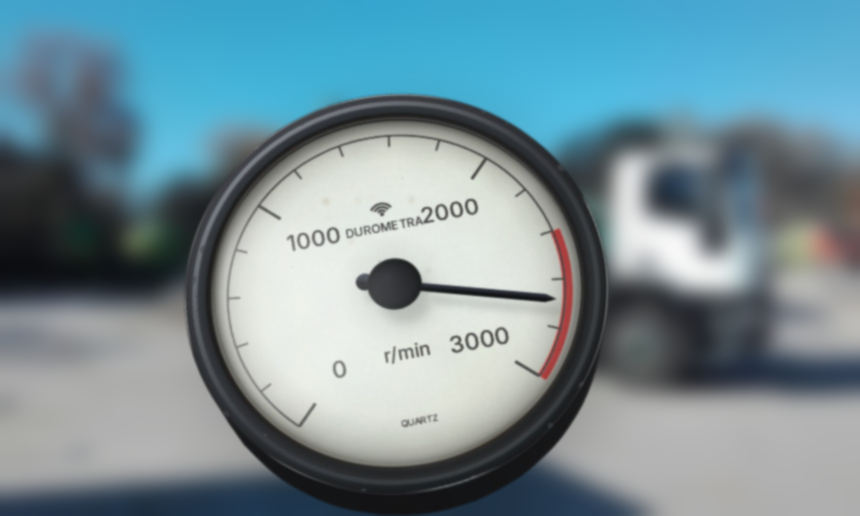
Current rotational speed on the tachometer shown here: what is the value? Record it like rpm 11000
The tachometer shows rpm 2700
